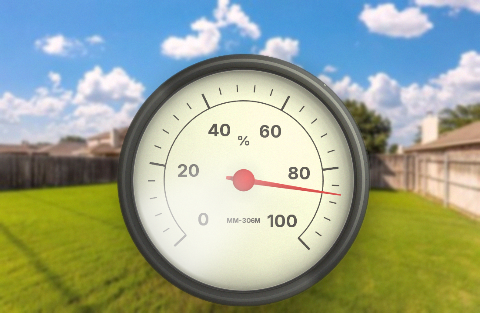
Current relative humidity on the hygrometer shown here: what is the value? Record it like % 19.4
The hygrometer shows % 86
